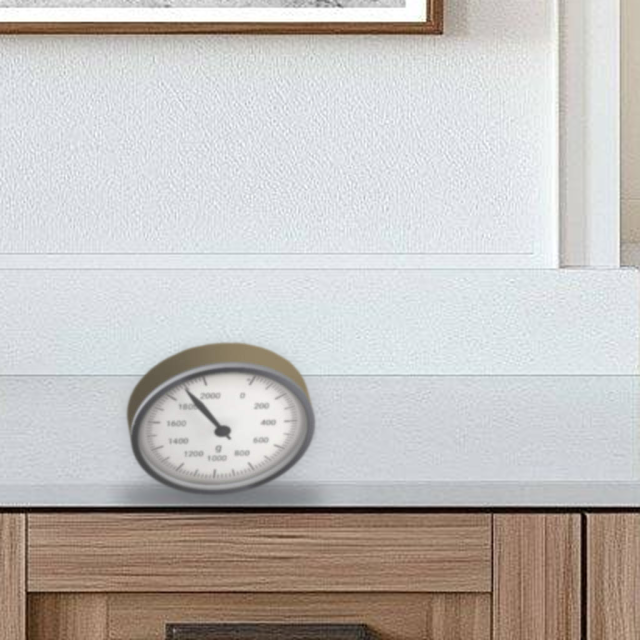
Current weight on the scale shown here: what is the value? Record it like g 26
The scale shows g 1900
